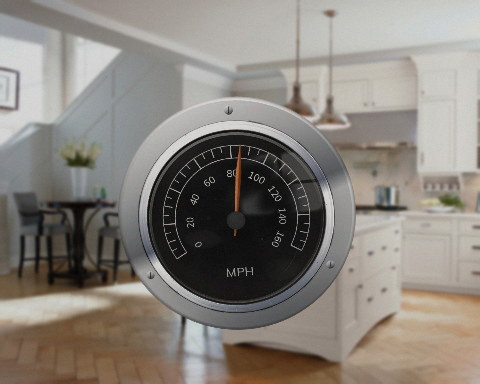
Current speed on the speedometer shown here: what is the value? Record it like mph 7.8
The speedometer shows mph 85
